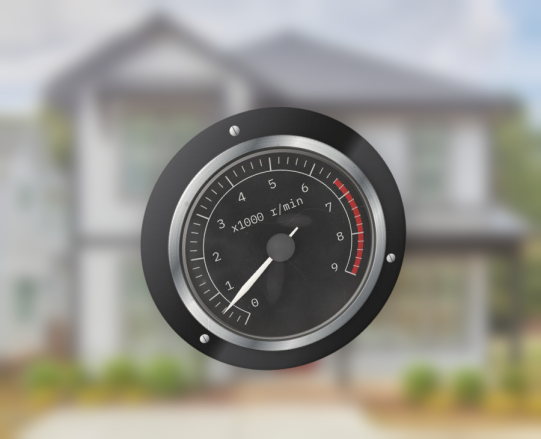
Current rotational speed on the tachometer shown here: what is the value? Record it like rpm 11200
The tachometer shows rpm 600
